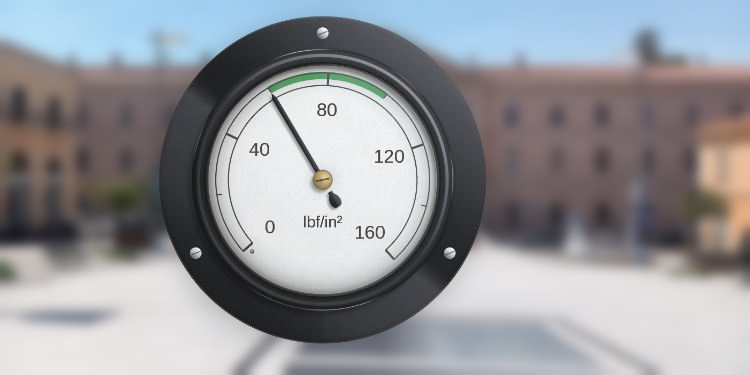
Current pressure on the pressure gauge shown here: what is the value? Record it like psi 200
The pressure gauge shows psi 60
